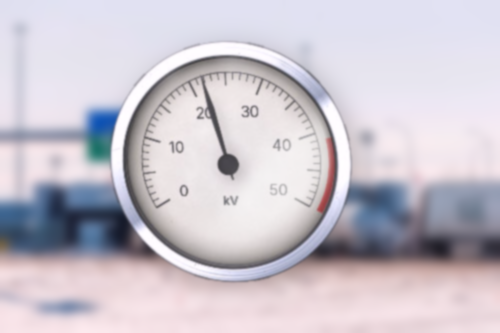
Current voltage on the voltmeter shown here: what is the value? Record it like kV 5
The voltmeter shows kV 22
